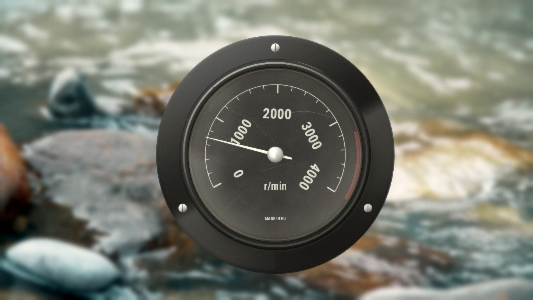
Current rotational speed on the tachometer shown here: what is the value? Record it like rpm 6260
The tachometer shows rpm 700
